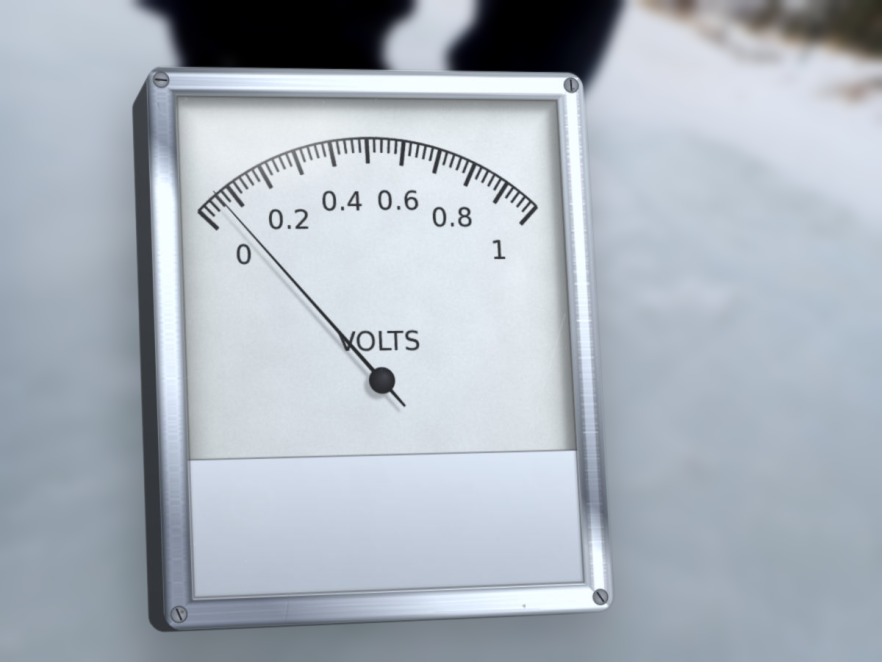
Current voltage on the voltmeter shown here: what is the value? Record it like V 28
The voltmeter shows V 0.06
